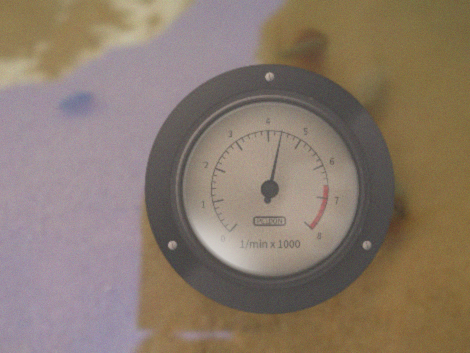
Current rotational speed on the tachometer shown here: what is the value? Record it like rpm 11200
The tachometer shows rpm 4400
